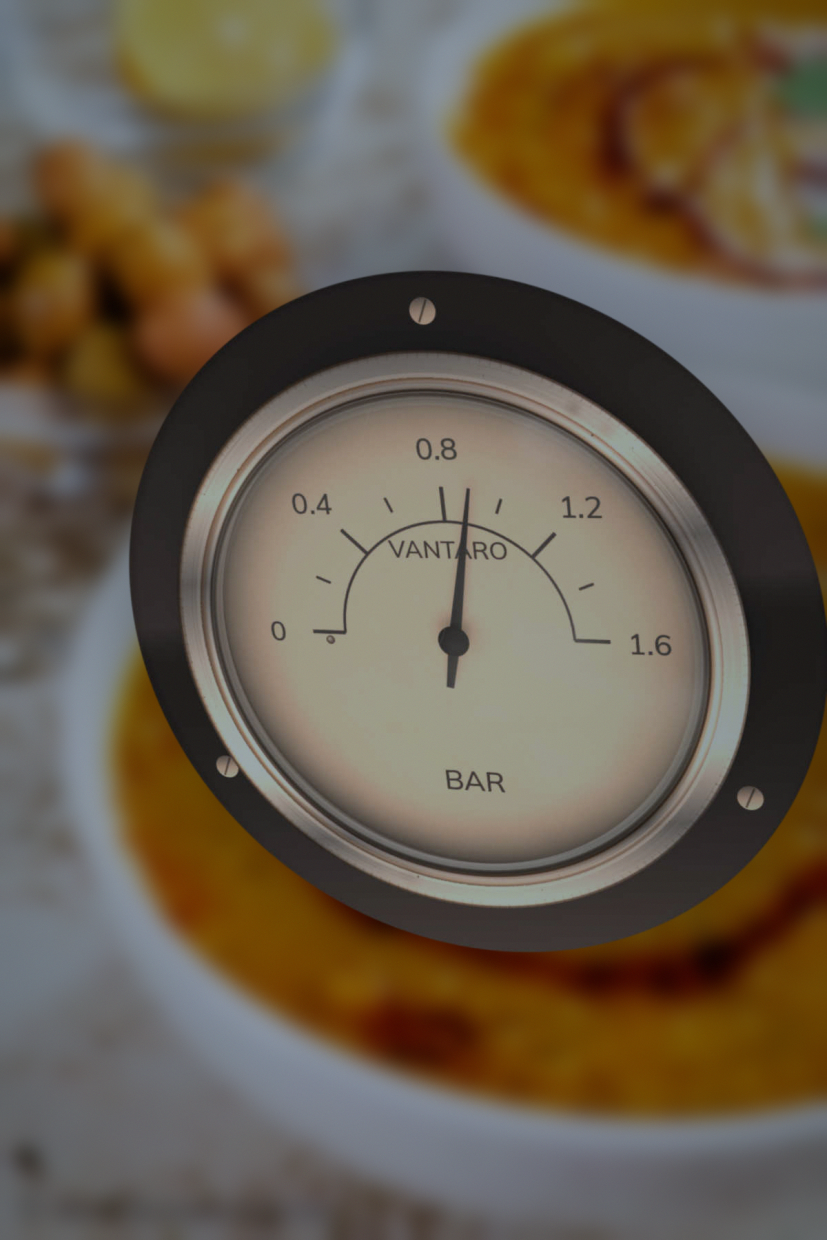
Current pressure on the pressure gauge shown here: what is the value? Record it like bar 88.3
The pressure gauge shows bar 0.9
